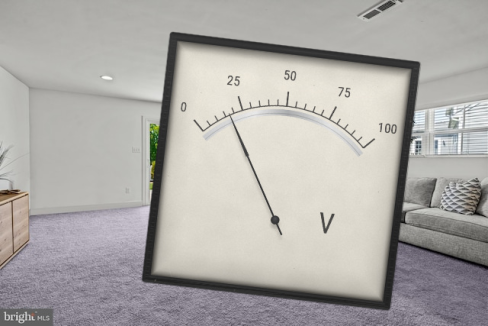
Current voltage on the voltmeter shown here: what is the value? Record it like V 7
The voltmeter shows V 17.5
